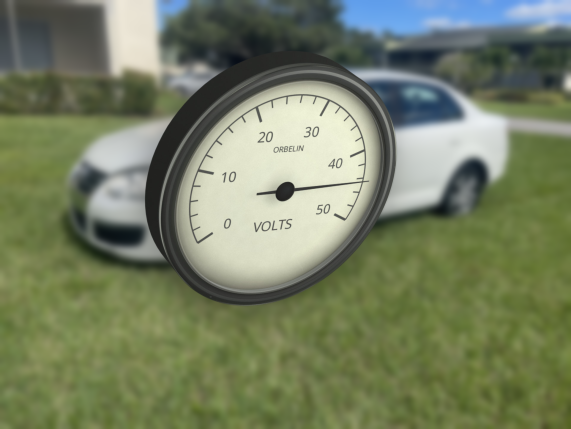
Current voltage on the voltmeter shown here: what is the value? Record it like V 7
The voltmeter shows V 44
